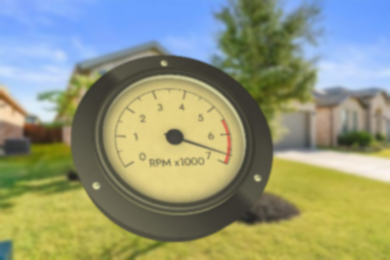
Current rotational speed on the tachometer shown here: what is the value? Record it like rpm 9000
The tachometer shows rpm 6750
